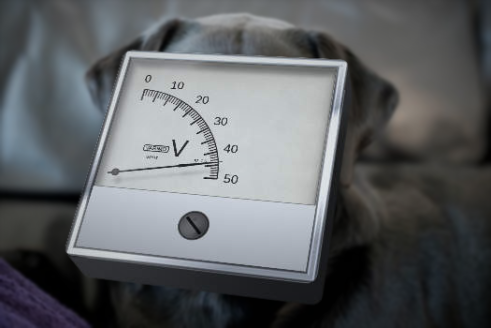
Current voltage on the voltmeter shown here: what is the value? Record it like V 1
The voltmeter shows V 45
